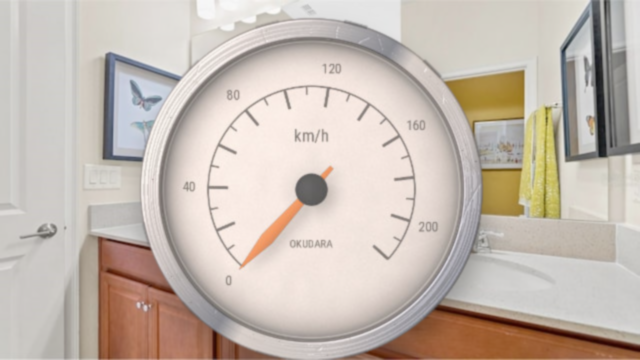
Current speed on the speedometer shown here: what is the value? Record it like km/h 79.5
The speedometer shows km/h 0
